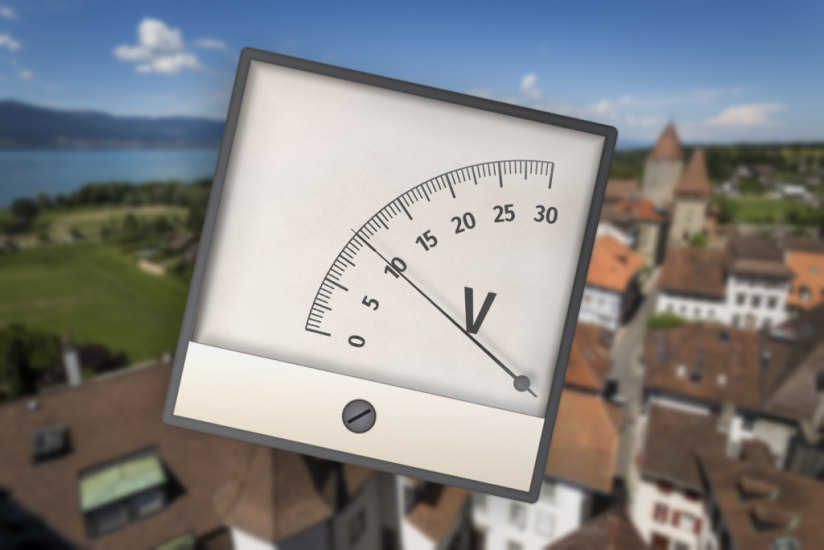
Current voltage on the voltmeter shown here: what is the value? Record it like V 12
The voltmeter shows V 10
